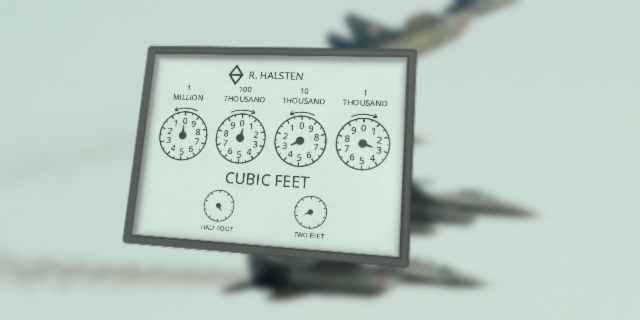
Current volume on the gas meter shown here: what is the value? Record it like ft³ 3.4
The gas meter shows ft³ 3300
